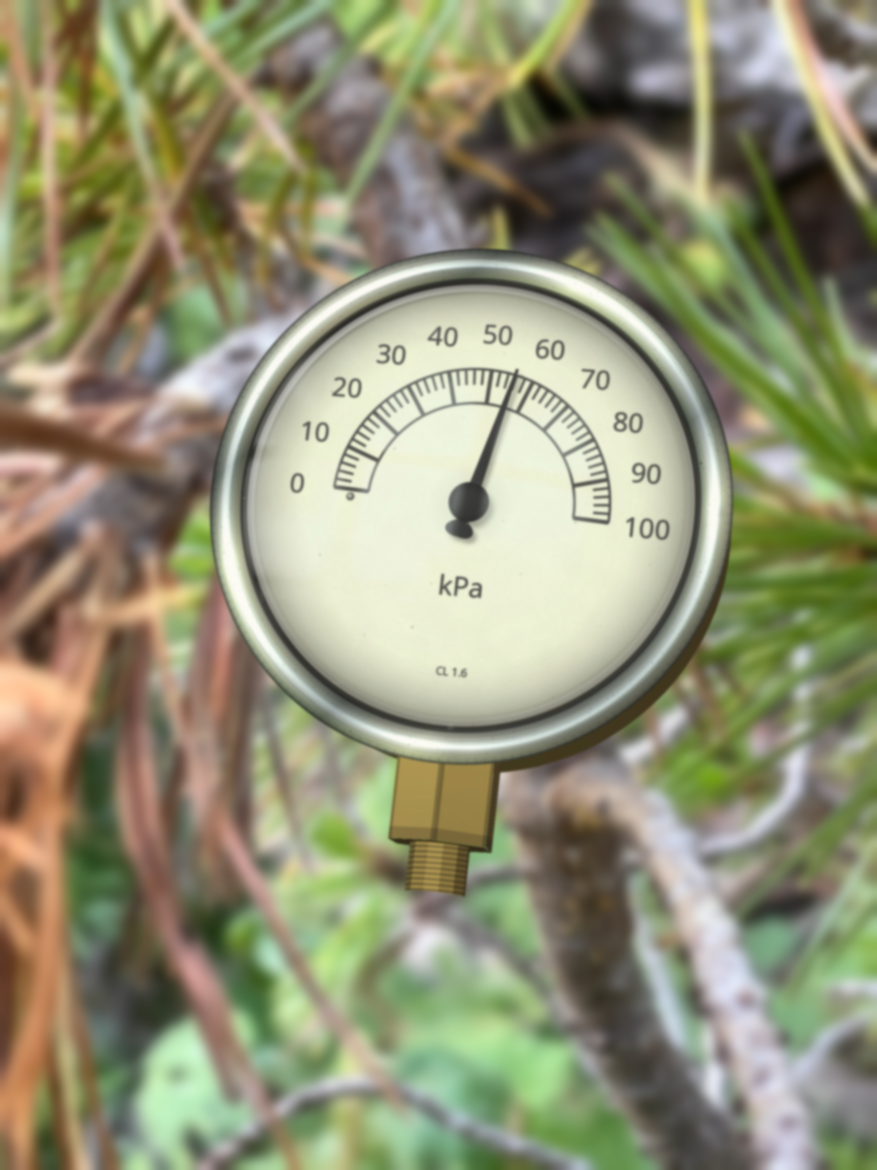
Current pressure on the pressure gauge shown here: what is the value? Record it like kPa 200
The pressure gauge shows kPa 56
